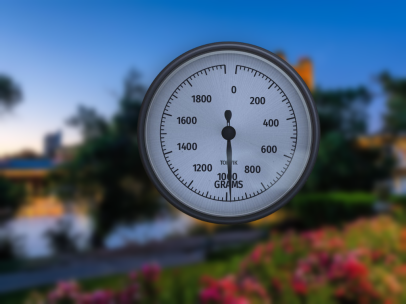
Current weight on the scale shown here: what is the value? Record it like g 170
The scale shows g 980
